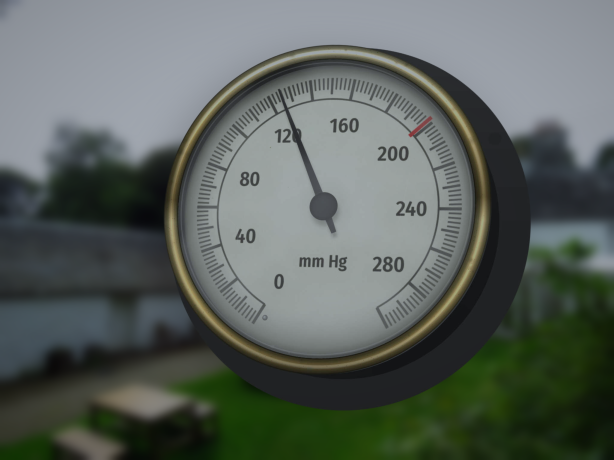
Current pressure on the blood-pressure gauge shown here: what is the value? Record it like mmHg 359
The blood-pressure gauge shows mmHg 126
